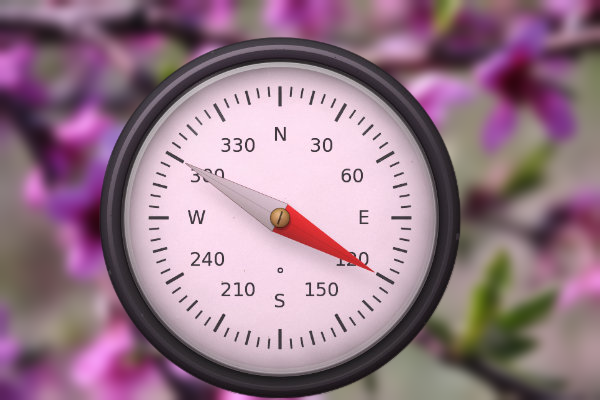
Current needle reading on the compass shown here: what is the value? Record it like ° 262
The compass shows ° 120
